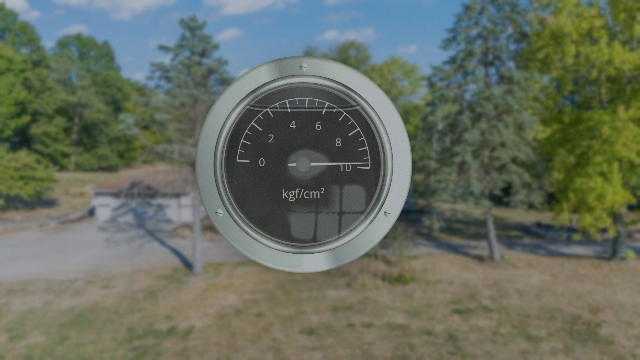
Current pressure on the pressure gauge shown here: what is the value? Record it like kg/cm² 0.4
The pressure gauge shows kg/cm² 9.75
